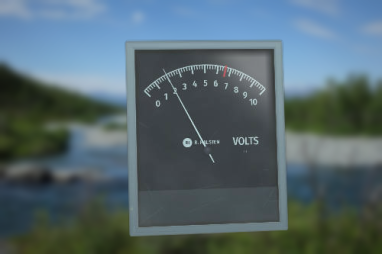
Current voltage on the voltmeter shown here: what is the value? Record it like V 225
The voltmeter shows V 2
